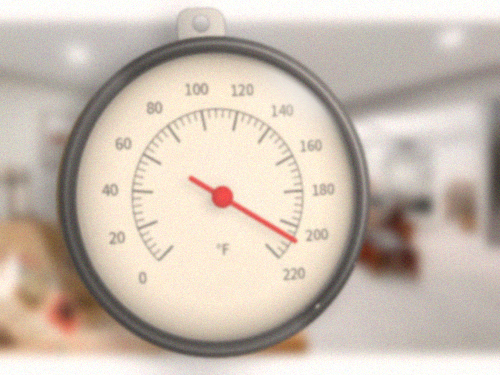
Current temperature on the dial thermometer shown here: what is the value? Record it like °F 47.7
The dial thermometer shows °F 208
